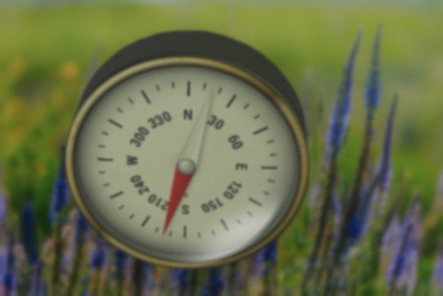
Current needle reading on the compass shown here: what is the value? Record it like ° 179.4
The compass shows ° 195
